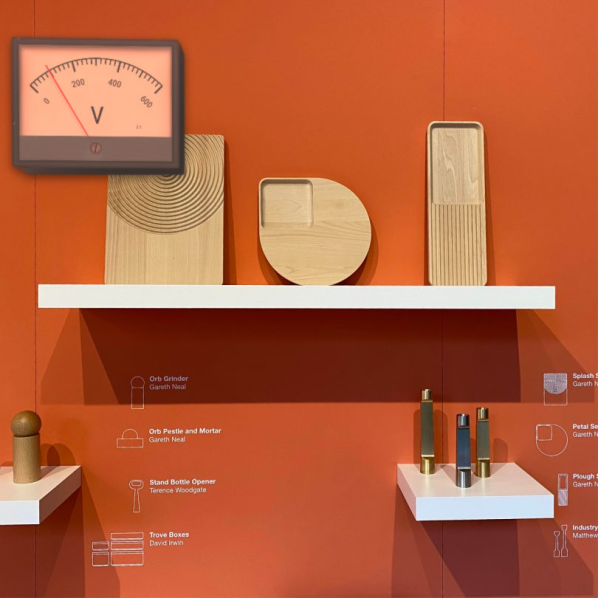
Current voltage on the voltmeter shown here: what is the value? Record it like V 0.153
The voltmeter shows V 100
